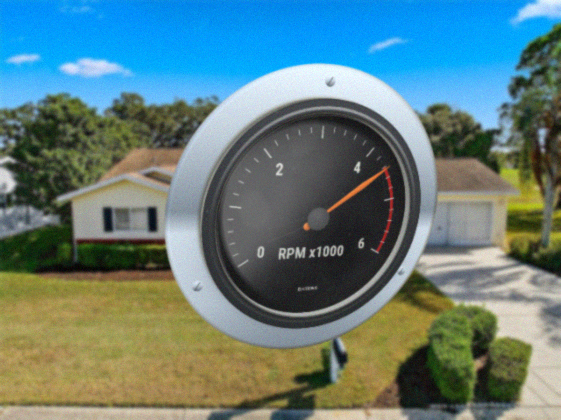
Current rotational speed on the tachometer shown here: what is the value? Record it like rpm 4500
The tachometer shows rpm 4400
